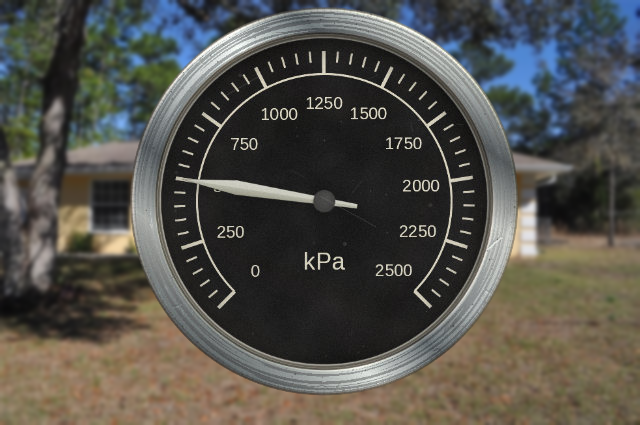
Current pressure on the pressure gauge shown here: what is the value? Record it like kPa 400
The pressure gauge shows kPa 500
